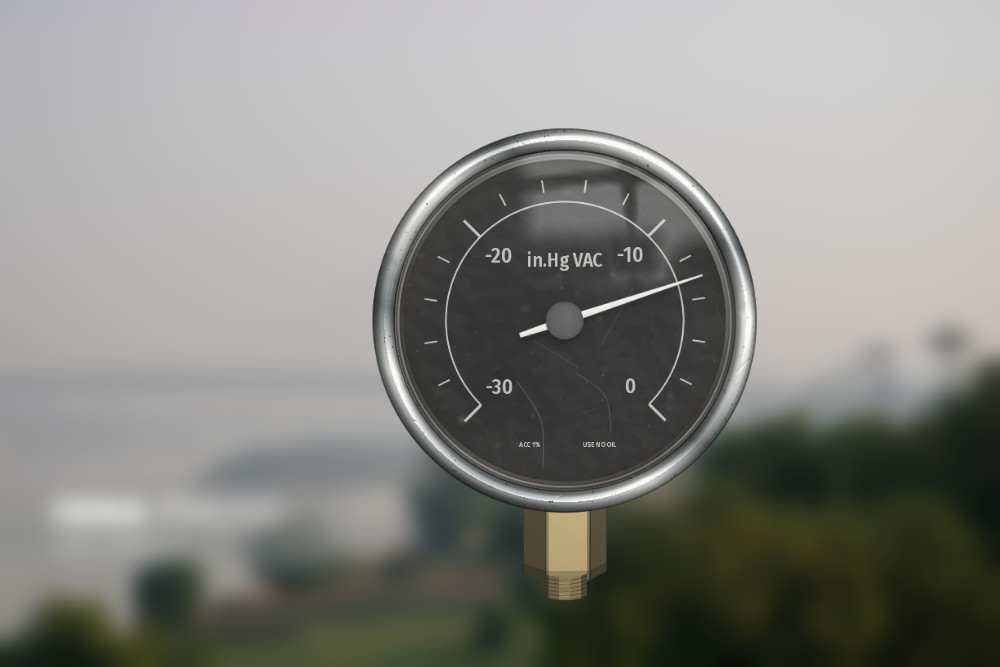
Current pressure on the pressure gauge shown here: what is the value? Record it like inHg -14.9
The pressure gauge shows inHg -7
